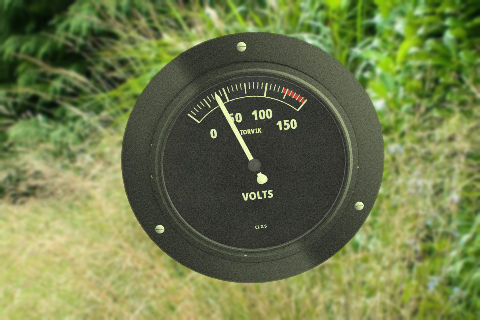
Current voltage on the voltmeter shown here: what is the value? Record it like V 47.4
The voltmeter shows V 40
